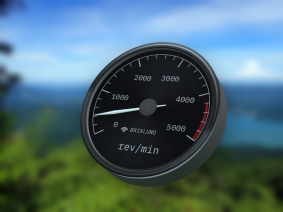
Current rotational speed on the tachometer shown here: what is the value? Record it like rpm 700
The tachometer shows rpm 400
